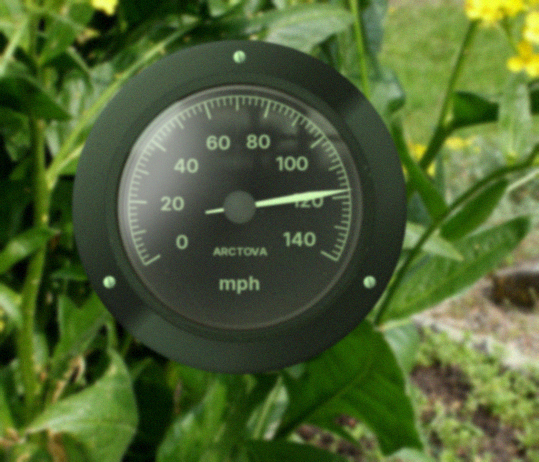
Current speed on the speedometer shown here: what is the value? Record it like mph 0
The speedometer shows mph 118
